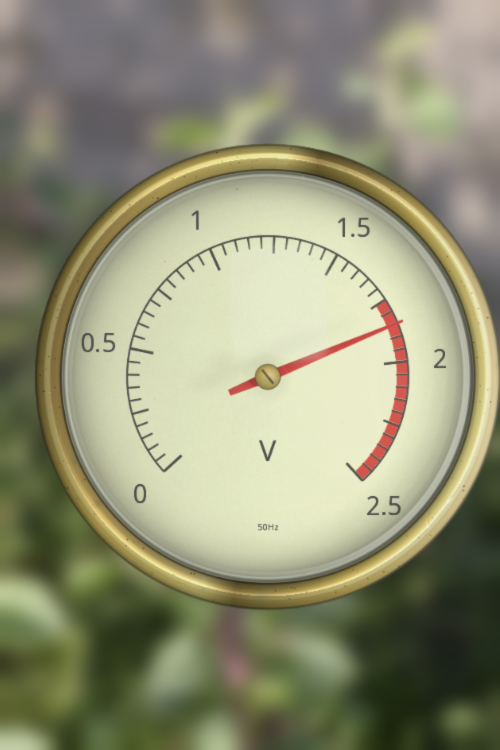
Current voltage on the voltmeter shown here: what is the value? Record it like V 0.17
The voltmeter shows V 1.85
